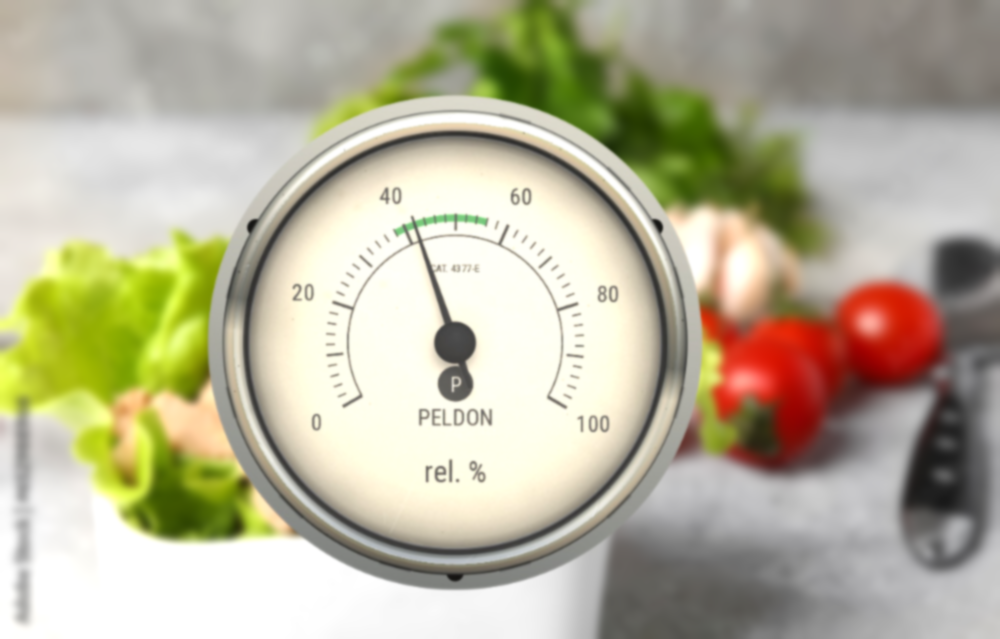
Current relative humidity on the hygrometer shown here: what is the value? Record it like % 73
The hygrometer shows % 42
